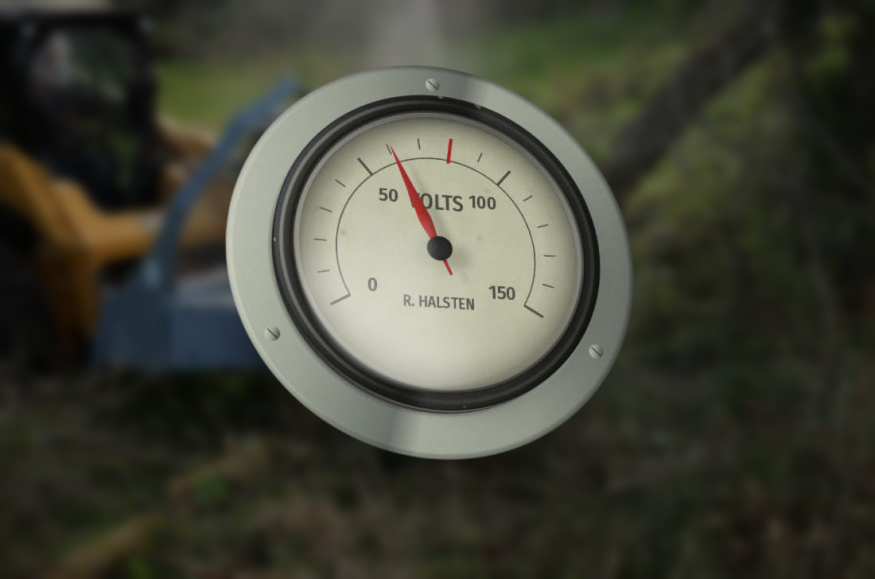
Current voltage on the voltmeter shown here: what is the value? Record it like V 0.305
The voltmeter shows V 60
